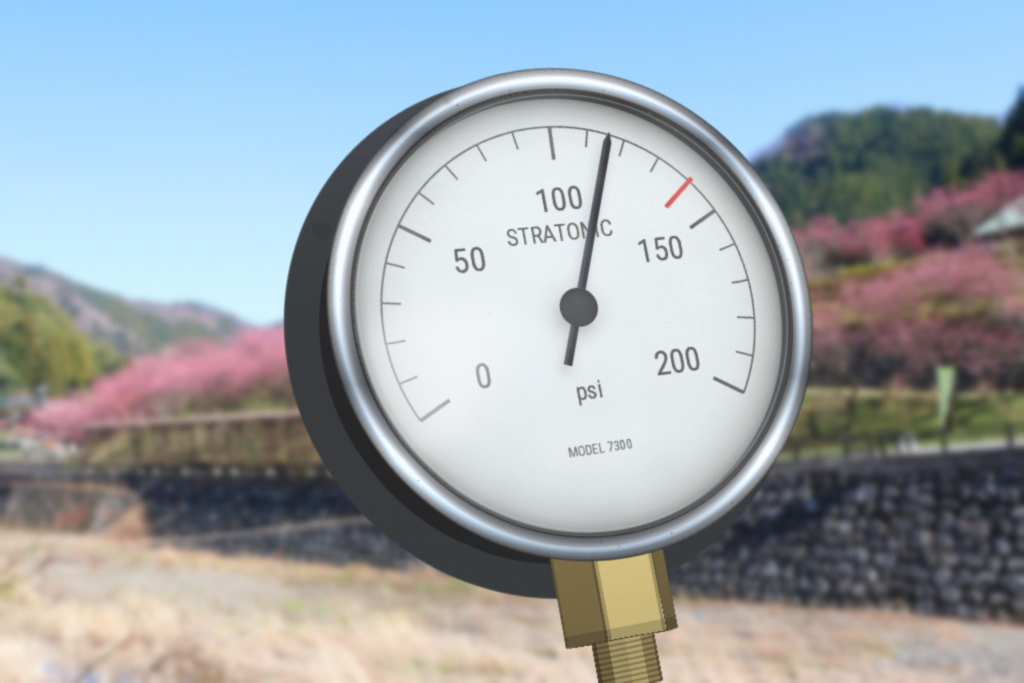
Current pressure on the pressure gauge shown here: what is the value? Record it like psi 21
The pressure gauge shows psi 115
